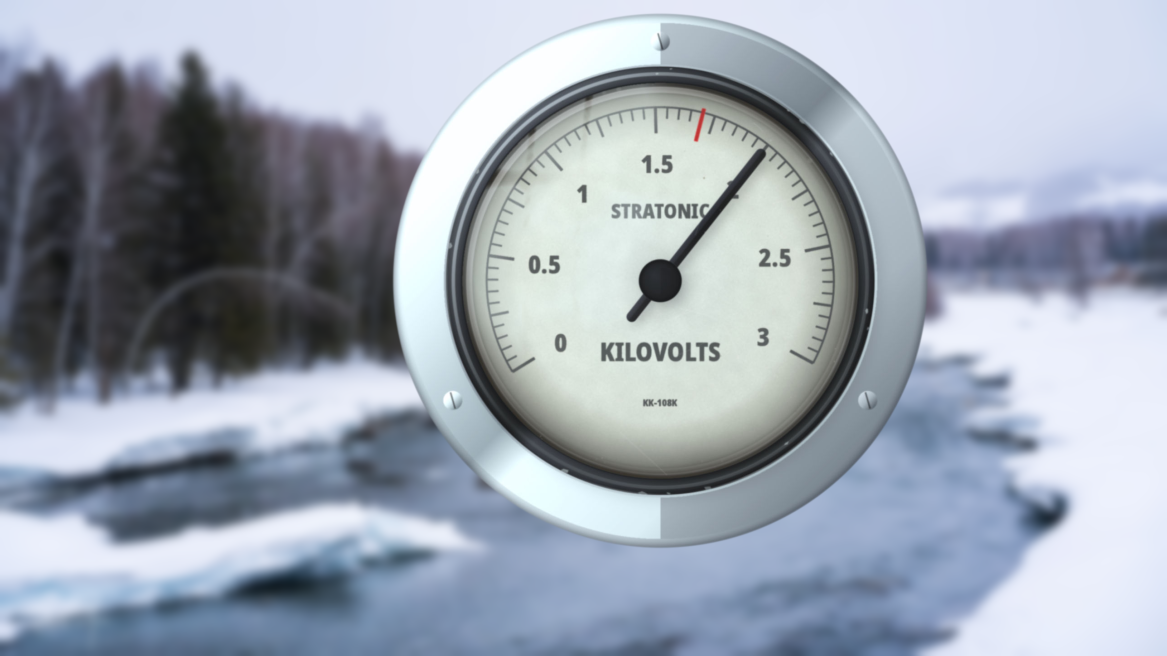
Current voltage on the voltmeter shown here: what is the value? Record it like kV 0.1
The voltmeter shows kV 2
